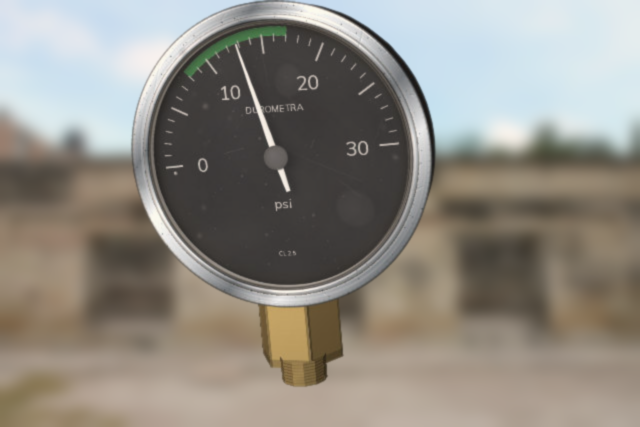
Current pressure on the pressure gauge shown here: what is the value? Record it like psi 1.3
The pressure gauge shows psi 13
